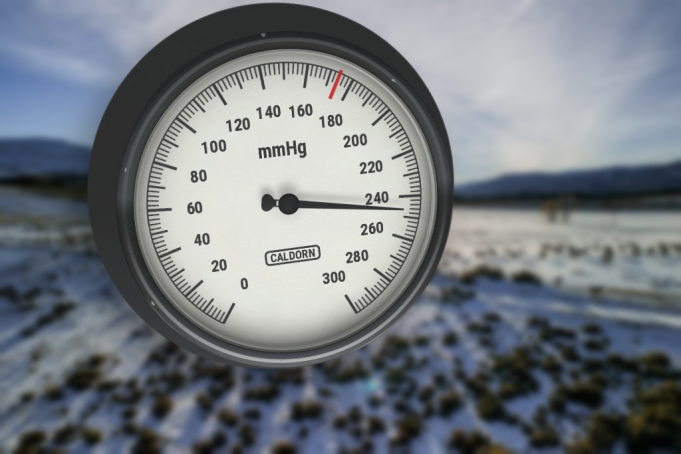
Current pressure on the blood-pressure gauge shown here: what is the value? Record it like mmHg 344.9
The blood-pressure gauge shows mmHg 246
